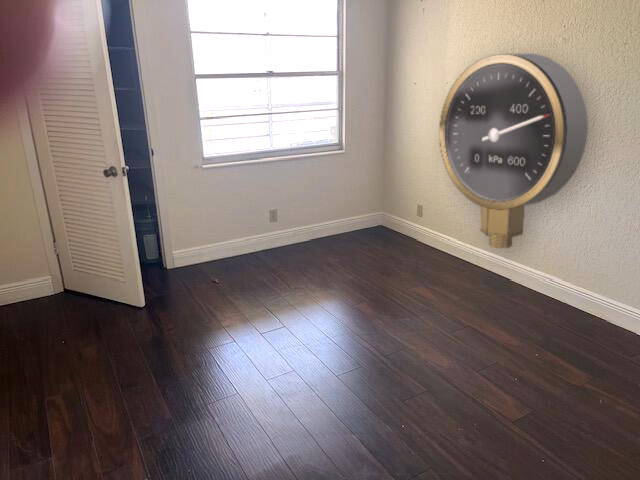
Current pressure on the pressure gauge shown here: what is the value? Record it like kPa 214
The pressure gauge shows kPa 460
